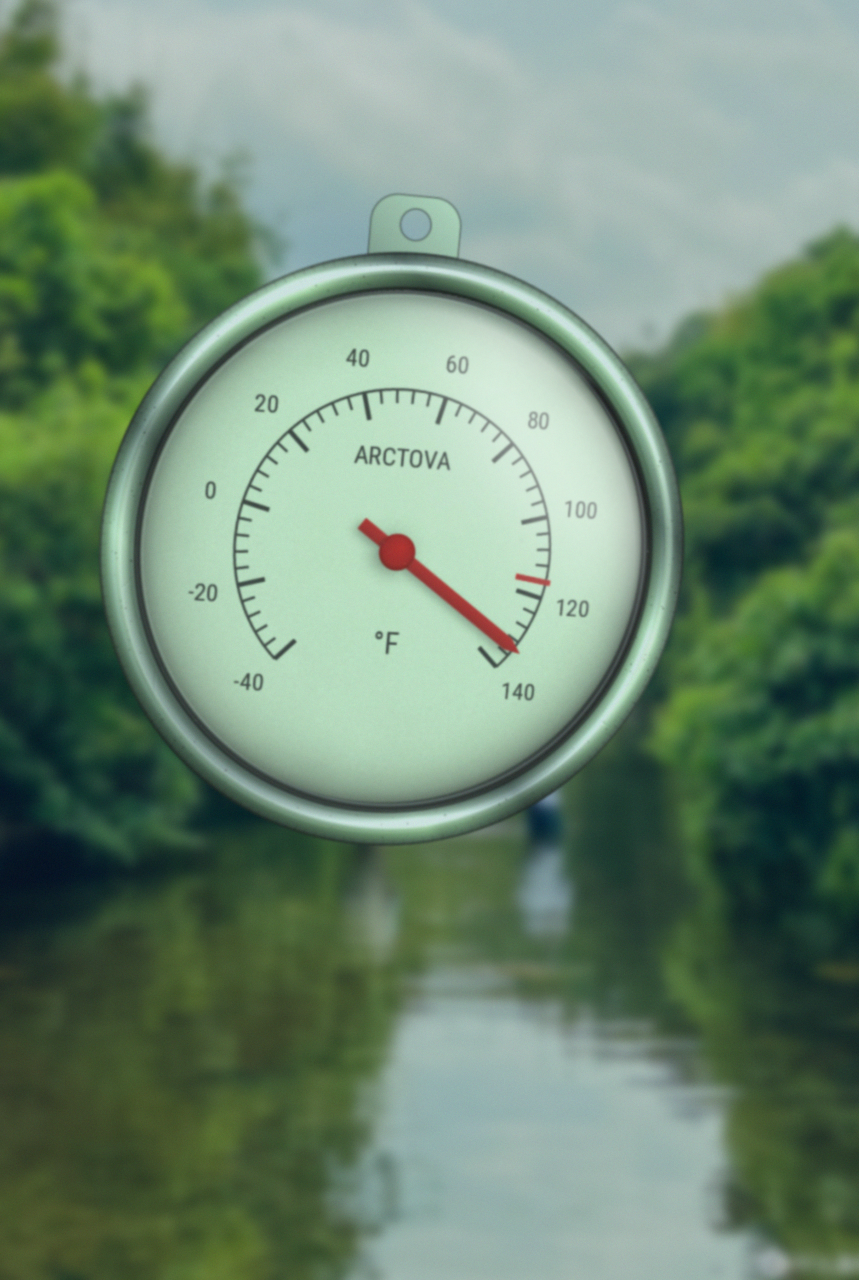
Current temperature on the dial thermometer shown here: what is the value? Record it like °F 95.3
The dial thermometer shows °F 134
